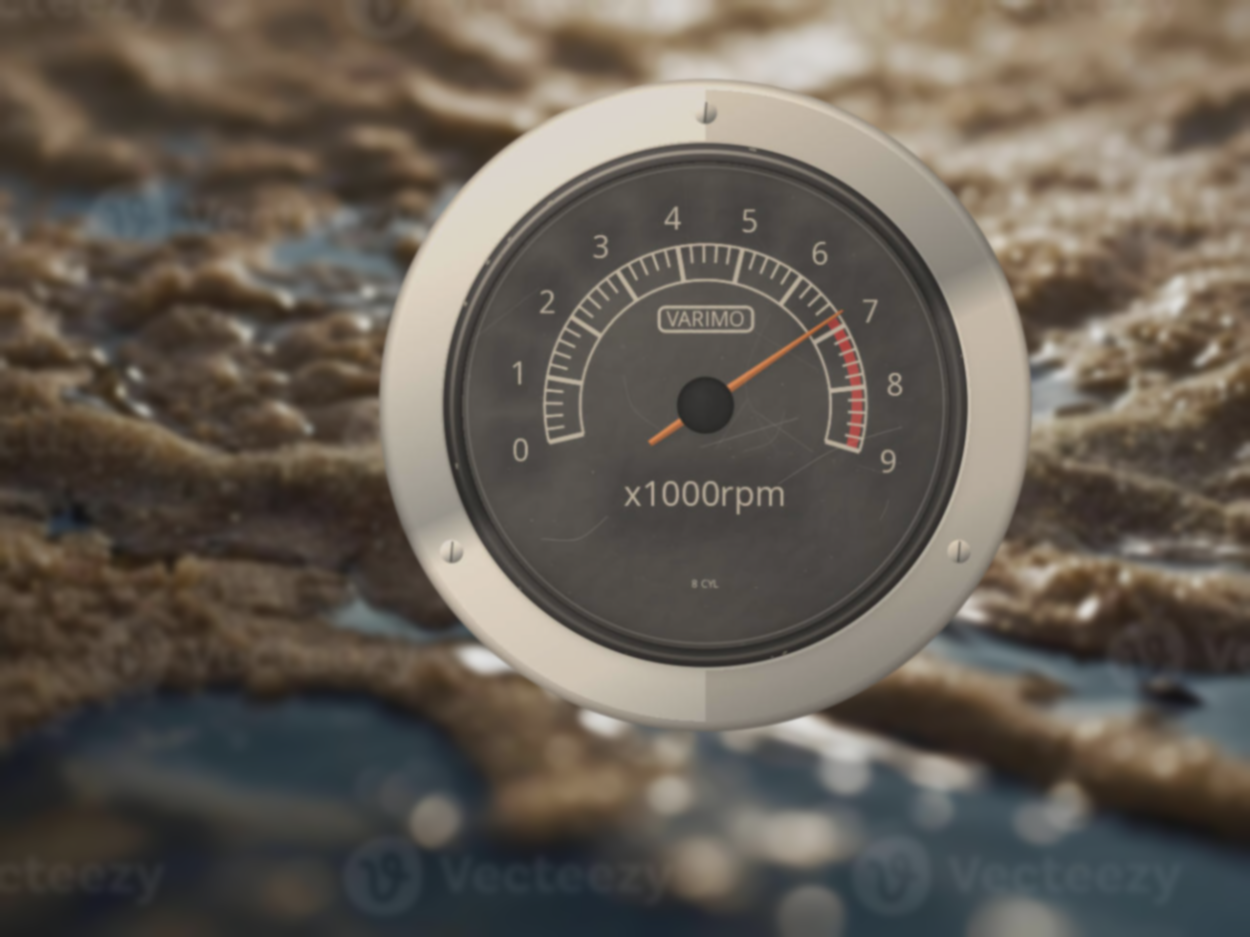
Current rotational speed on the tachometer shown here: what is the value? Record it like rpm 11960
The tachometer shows rpm 6800
